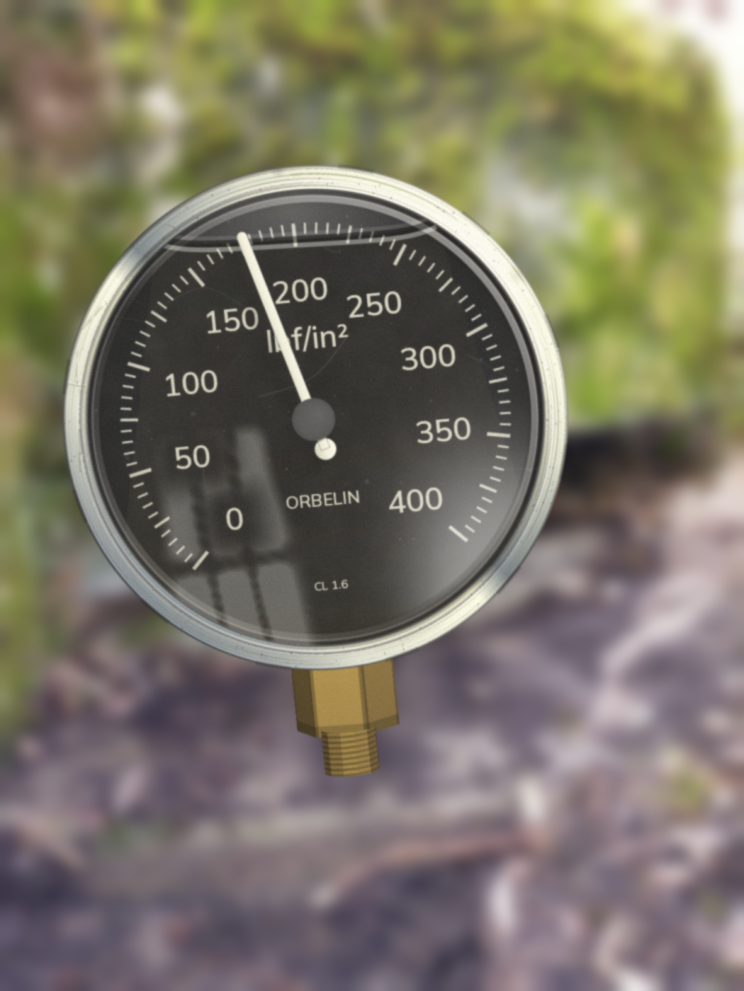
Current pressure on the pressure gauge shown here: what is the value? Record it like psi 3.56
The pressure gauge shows psi 177.5
